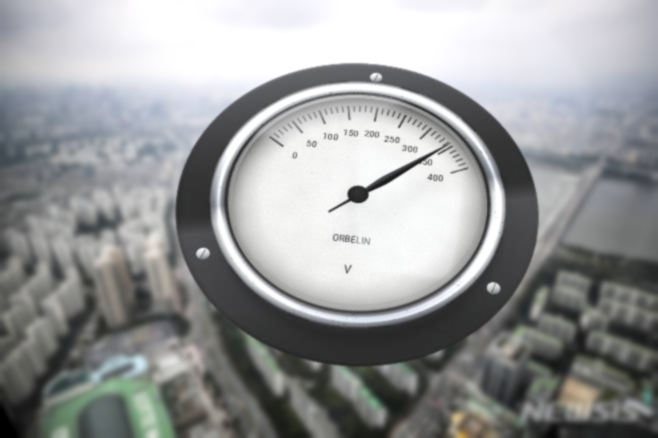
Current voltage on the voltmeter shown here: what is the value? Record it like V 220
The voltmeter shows V 350
